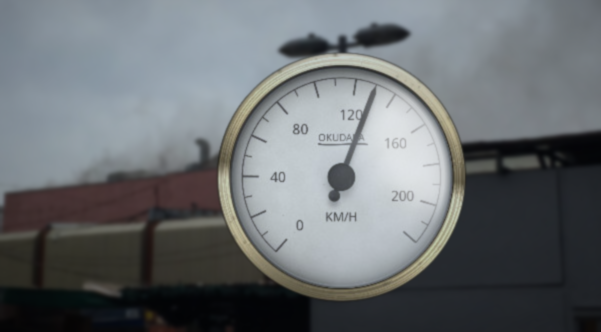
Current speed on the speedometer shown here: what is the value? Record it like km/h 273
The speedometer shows km/h 130
